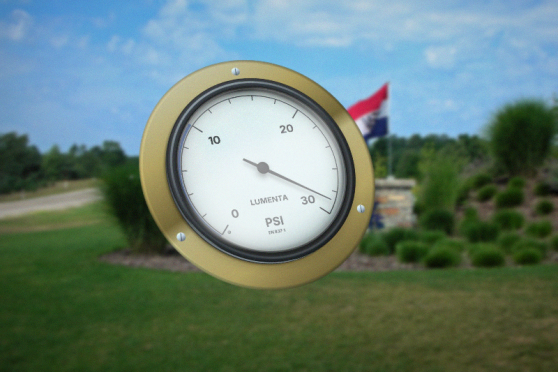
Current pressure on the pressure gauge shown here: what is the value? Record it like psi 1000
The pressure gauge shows psi 29
